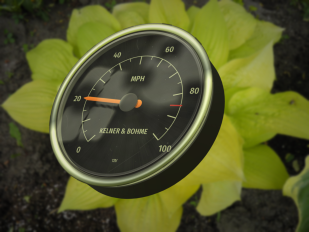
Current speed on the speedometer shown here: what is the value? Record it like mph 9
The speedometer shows mph 20
